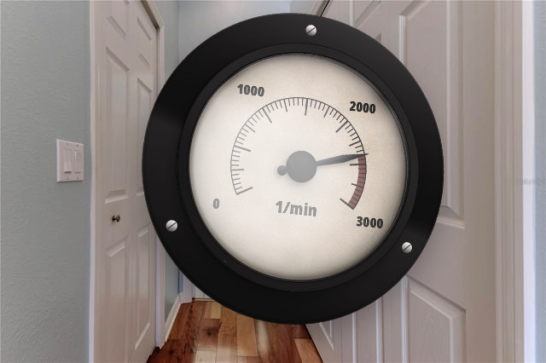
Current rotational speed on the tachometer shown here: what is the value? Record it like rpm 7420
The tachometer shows rpm 2400
